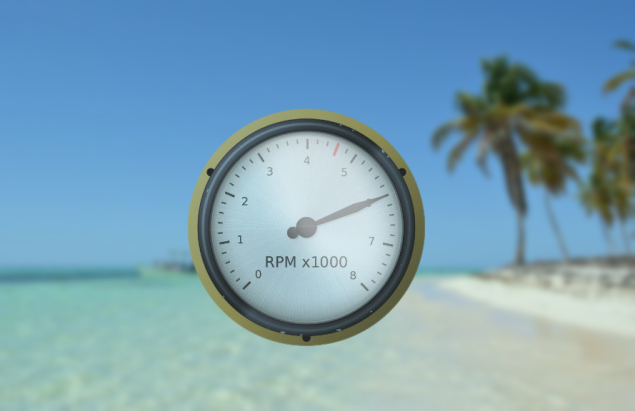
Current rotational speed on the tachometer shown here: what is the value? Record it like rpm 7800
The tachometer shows rpm 6000
